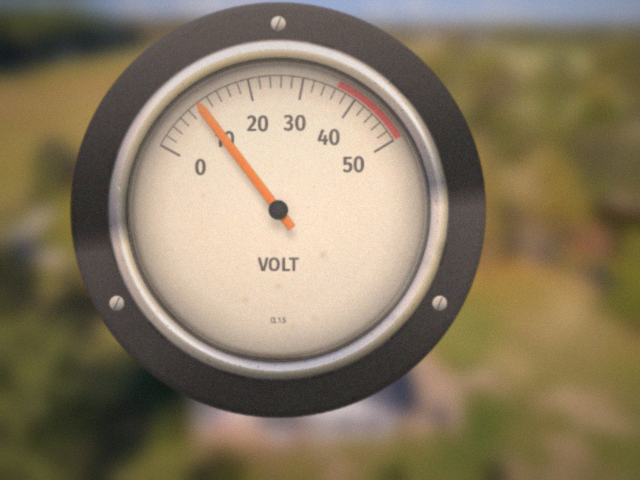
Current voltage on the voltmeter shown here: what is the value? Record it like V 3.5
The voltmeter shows V 10
